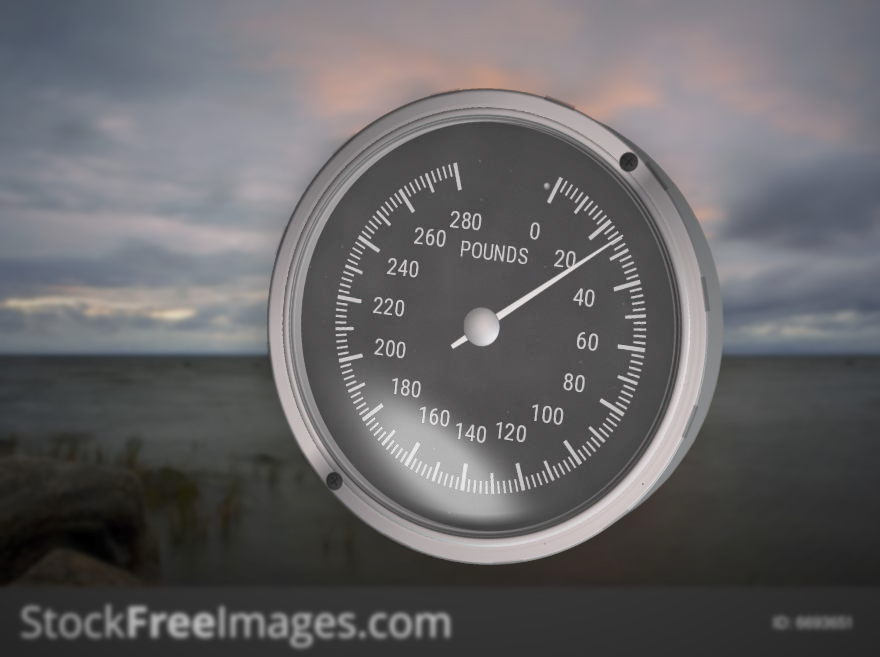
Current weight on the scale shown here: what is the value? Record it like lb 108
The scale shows lb 26
